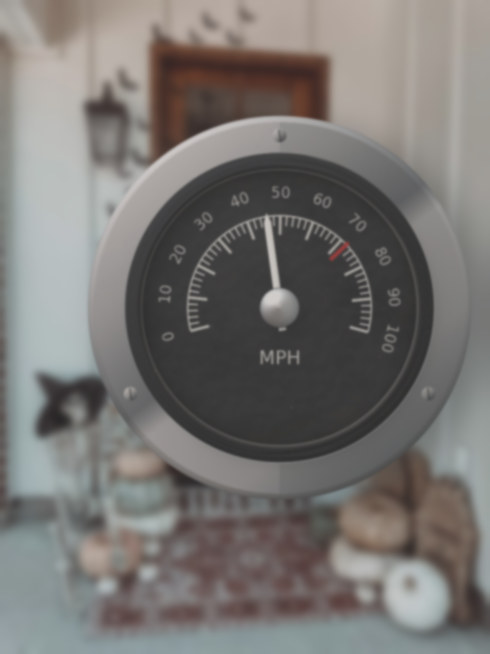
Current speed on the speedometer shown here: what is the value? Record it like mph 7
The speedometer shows mph 46
